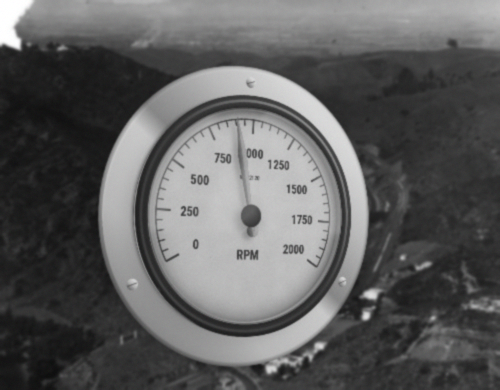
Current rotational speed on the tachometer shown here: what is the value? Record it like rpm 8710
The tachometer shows rpm 900
